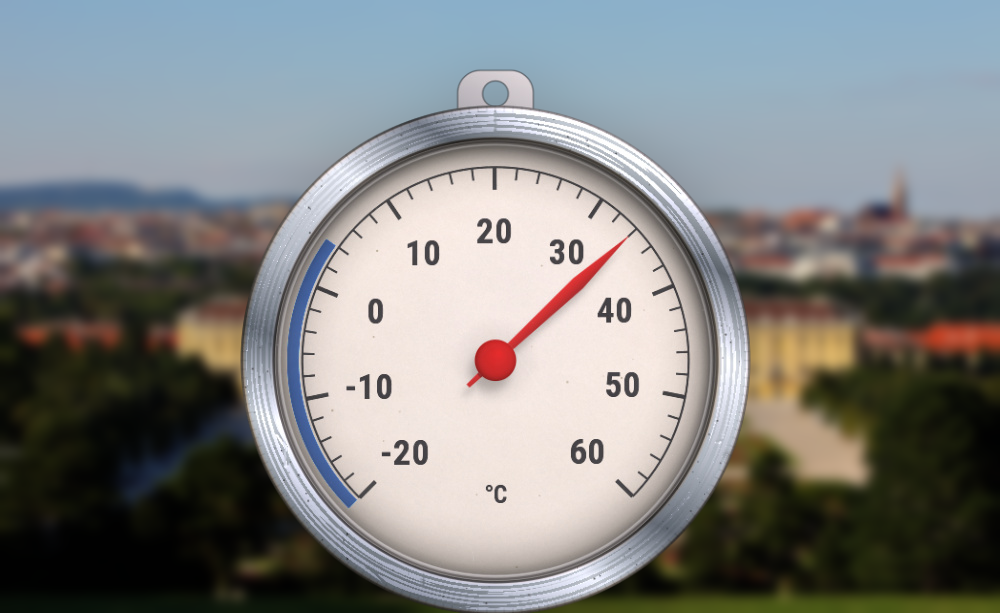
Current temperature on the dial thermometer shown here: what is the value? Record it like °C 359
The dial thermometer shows °C 34
